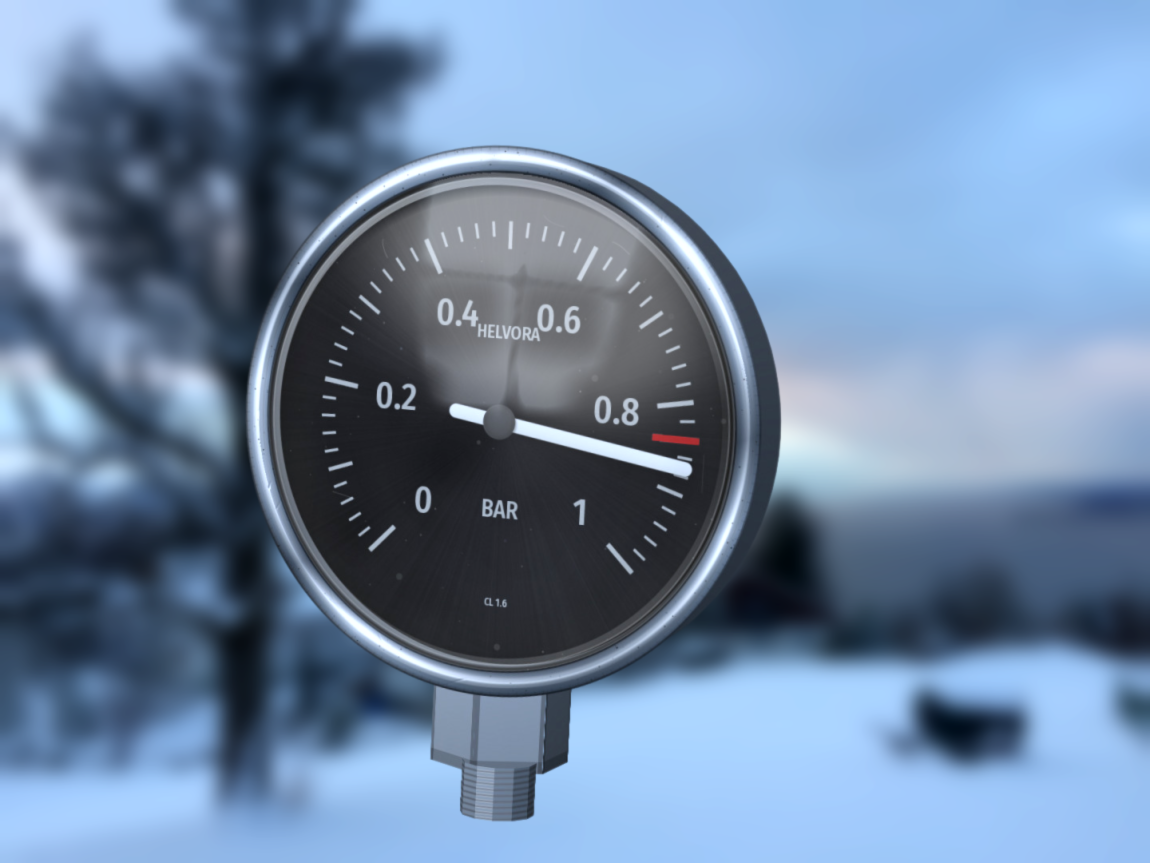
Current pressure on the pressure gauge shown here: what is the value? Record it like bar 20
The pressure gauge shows bar 0.87
